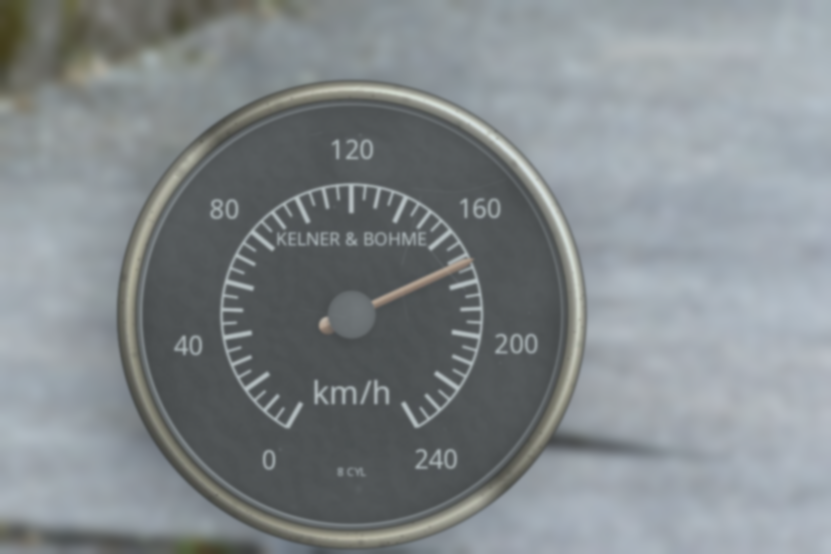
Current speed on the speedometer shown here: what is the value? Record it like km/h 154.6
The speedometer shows km/h 172.5
